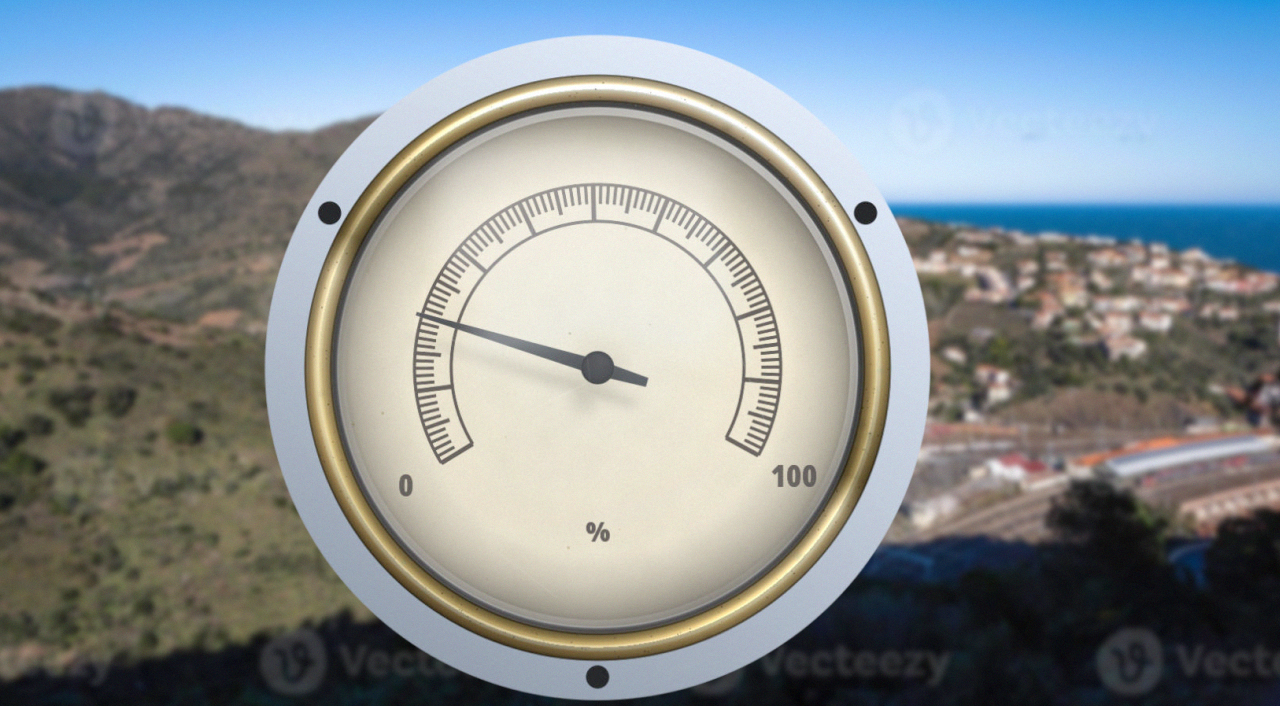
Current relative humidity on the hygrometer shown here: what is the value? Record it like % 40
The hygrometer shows % 20
